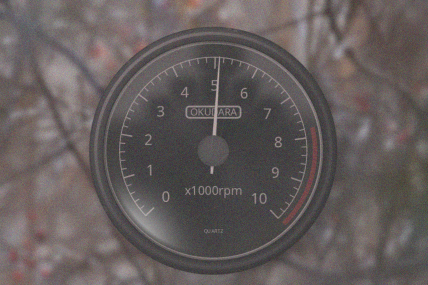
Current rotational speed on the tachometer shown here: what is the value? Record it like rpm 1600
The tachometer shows rpm 5100
